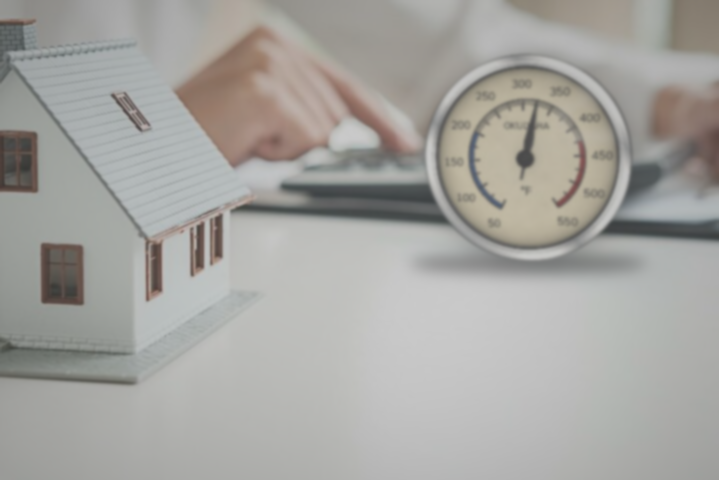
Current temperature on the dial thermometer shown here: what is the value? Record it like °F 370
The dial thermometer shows °F 325
